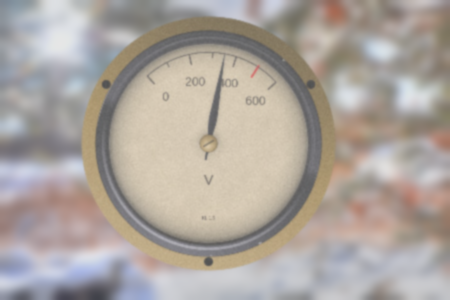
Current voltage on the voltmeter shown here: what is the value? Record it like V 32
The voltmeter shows V 350
